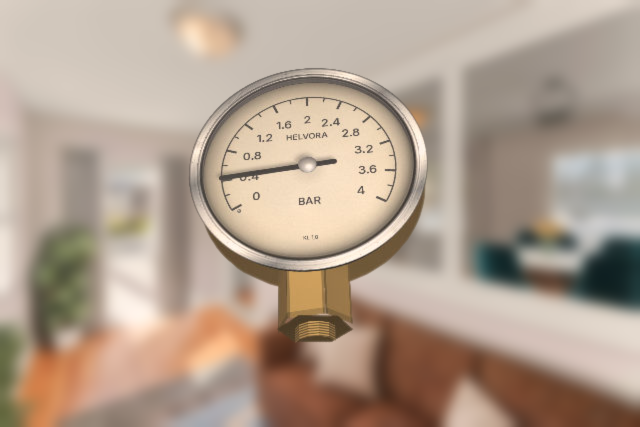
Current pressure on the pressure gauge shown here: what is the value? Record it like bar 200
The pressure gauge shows bar 0.4
